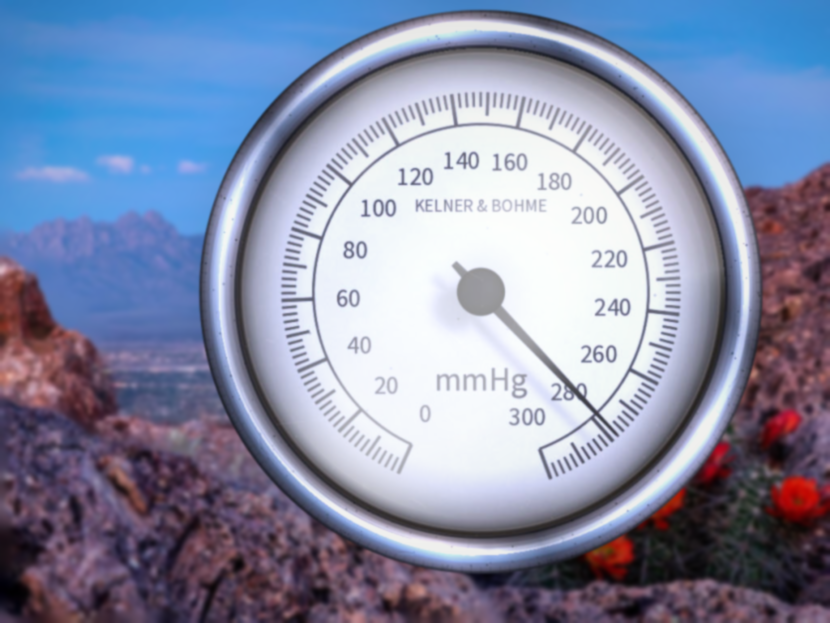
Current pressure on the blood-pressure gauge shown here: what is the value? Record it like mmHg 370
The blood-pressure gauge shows mmHg 278
